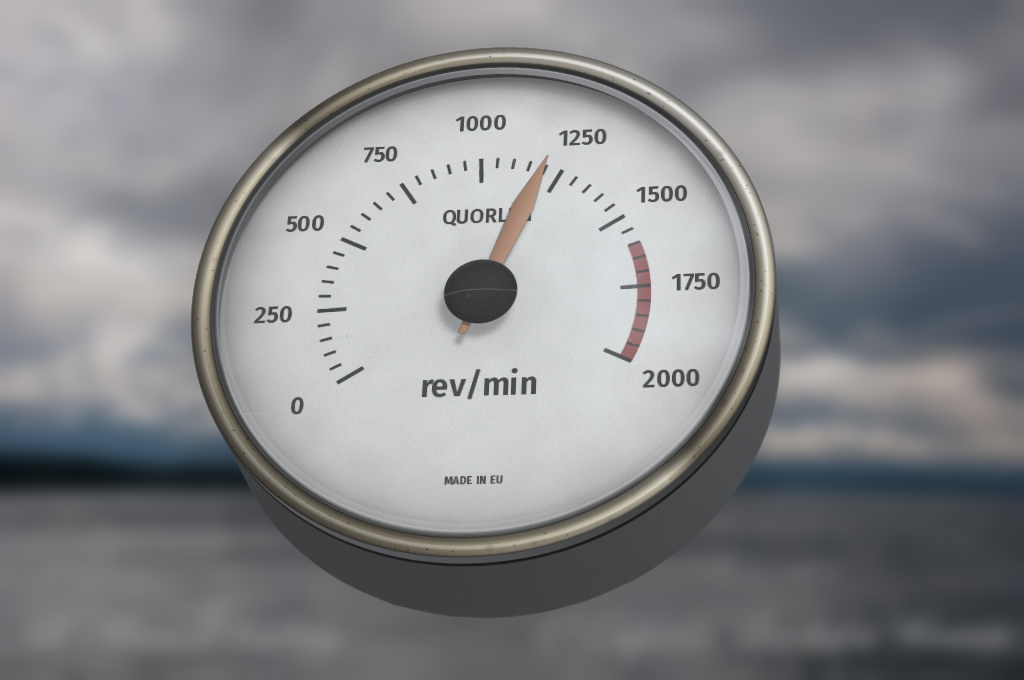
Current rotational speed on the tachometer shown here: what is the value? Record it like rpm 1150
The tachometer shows rpm 1200
